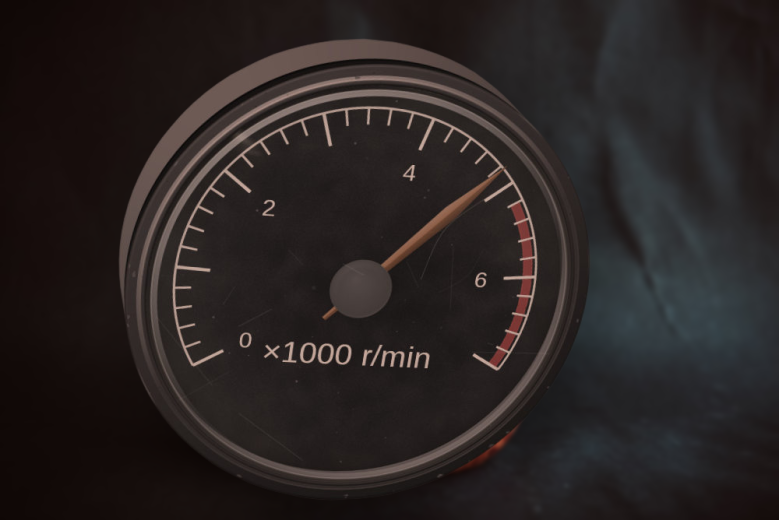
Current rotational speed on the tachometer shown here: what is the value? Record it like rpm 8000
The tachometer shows rpm 4800
